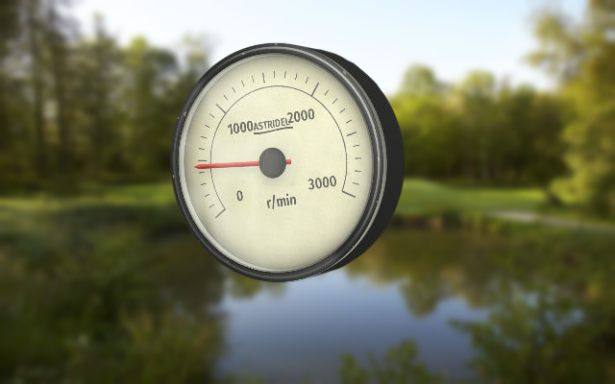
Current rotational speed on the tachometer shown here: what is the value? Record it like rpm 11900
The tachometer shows rpm 450
